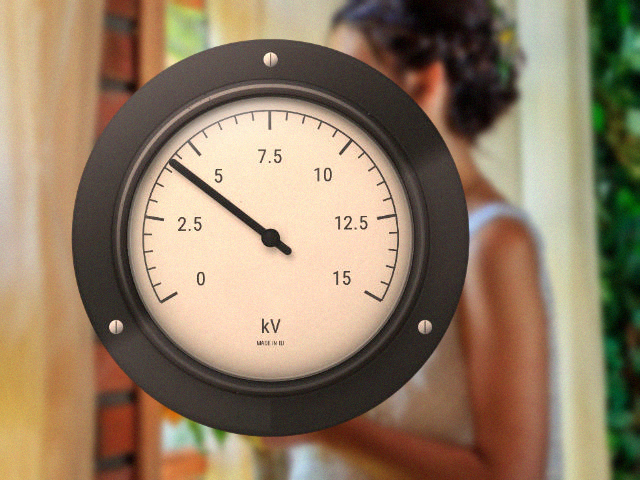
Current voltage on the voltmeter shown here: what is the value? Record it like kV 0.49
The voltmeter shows kV 4.25
